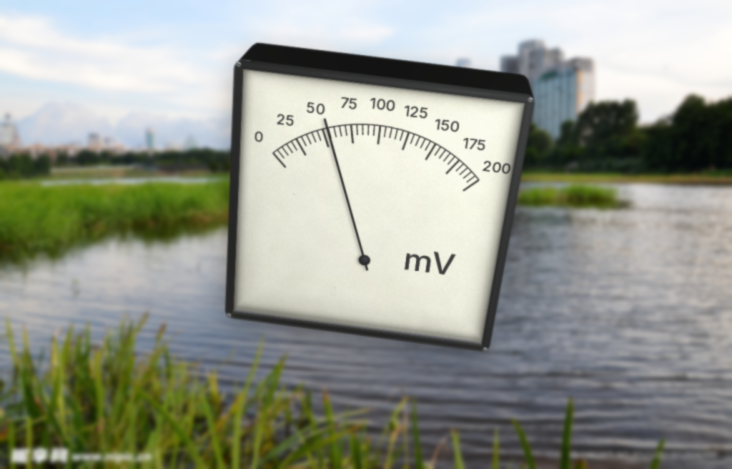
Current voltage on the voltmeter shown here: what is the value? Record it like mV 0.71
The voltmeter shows mV 55
